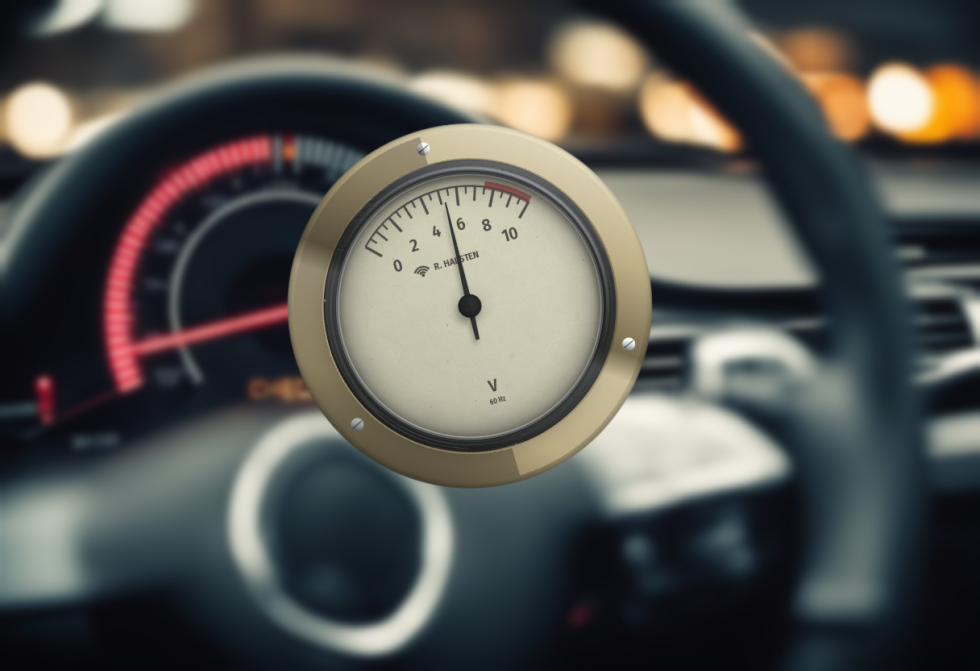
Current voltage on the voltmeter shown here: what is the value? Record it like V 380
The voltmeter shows V 5.25
